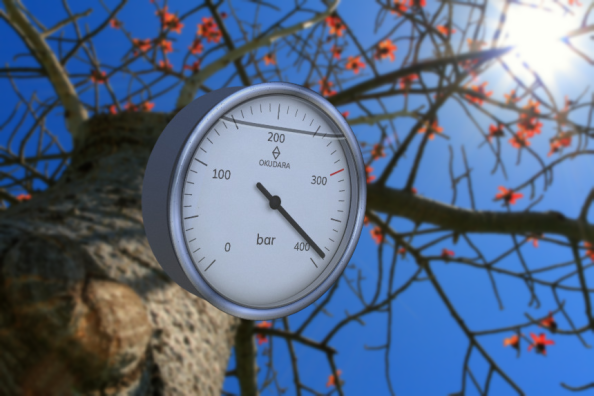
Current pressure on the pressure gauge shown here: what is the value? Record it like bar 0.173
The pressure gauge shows bar 390
